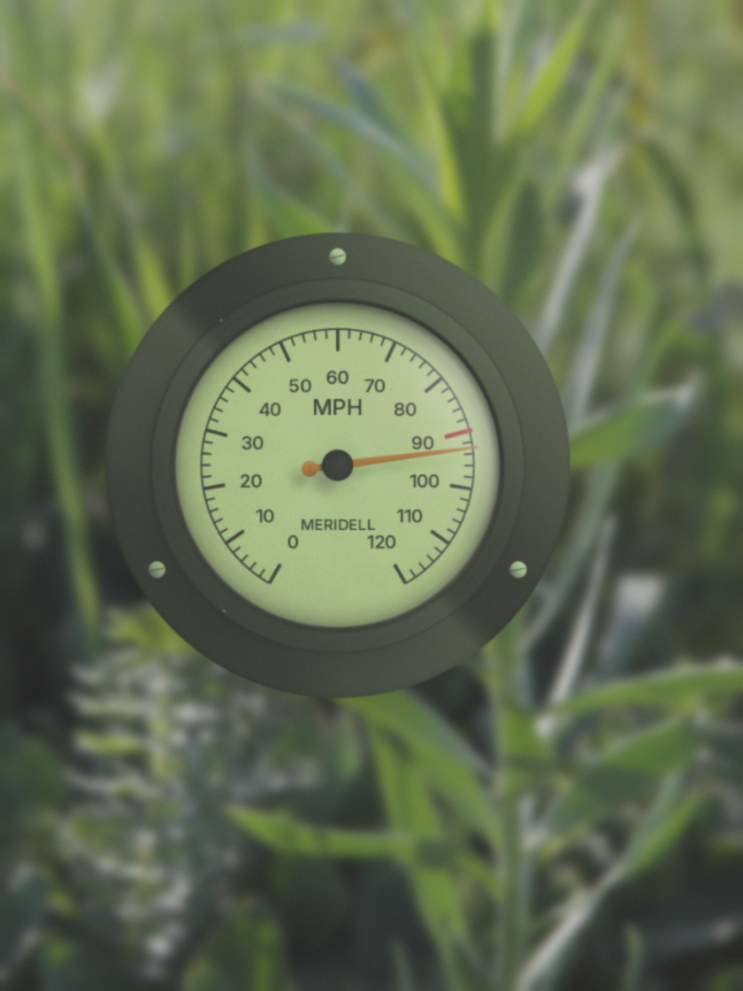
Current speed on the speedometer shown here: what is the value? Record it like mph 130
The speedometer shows mph 93
